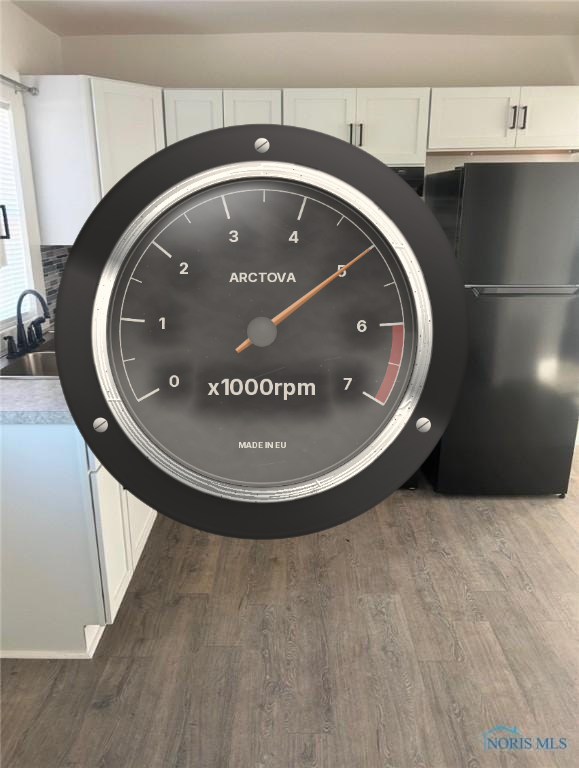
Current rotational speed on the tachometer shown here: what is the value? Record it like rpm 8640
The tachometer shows rpm 5000
